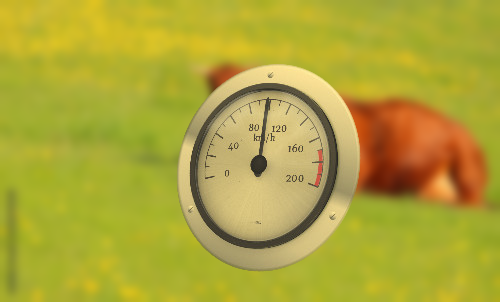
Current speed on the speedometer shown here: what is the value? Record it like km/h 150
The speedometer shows km/h 100
